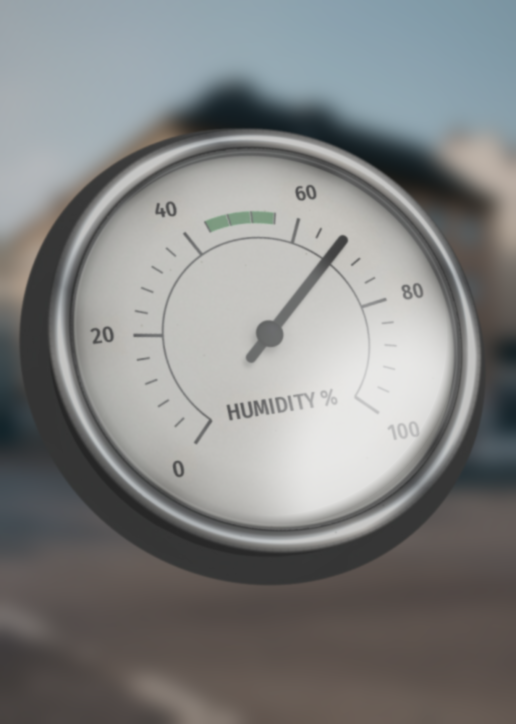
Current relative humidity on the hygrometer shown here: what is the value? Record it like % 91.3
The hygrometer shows % 68
